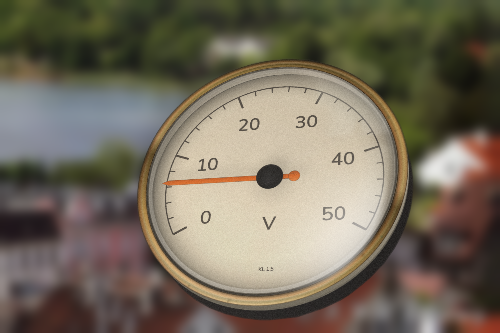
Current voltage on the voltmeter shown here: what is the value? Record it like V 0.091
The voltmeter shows V 6
